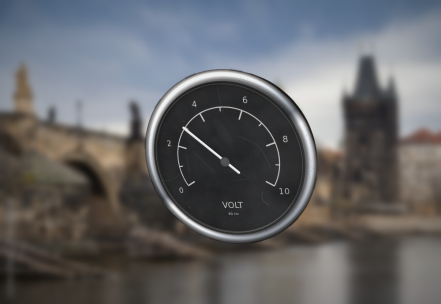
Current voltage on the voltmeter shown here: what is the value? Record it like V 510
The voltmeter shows V 3
